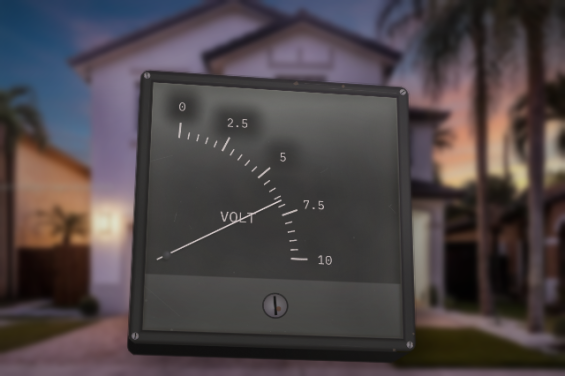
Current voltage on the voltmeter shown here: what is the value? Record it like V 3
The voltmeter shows V 6.75
